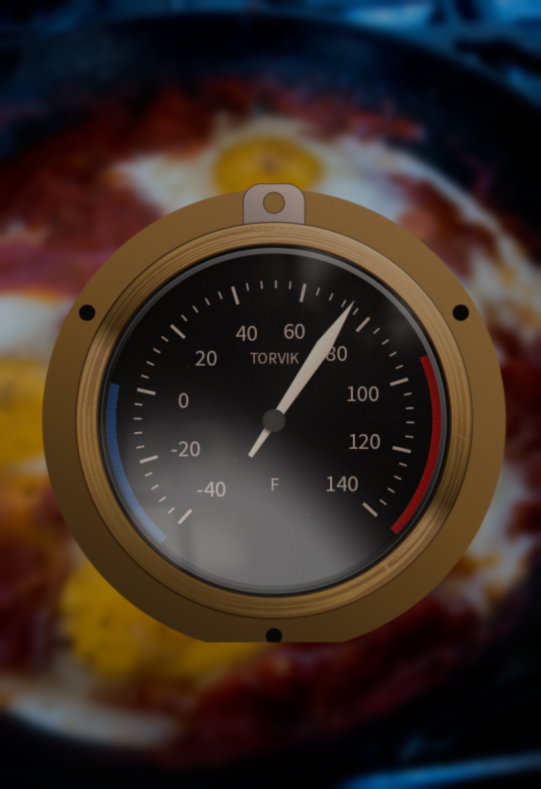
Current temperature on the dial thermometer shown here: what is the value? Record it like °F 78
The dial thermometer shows °F 74
